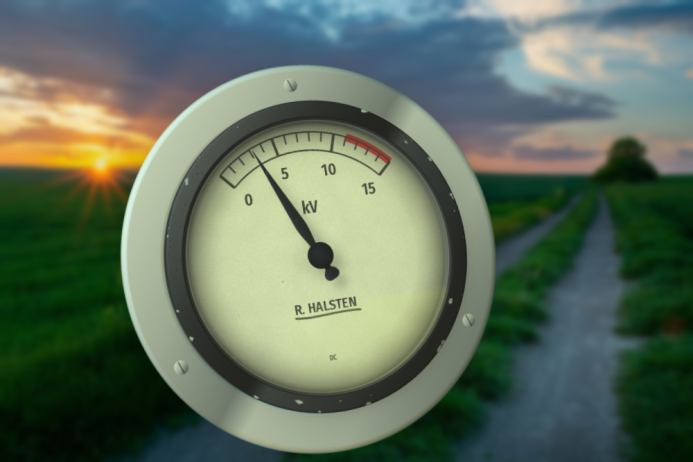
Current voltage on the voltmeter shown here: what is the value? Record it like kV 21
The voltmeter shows kV 3
